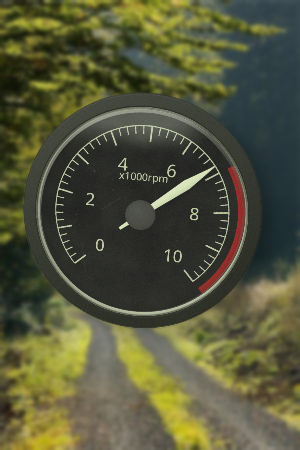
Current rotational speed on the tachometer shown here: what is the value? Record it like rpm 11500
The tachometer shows rpm 6800
